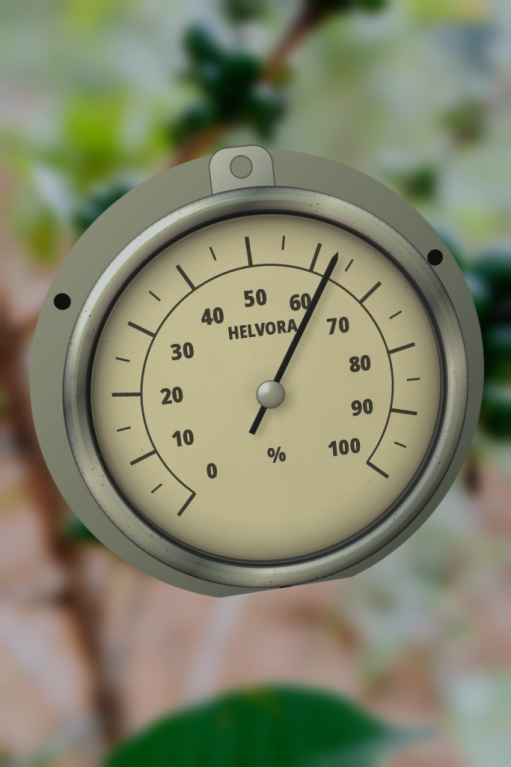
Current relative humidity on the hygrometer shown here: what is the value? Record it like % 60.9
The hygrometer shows % 62.5
